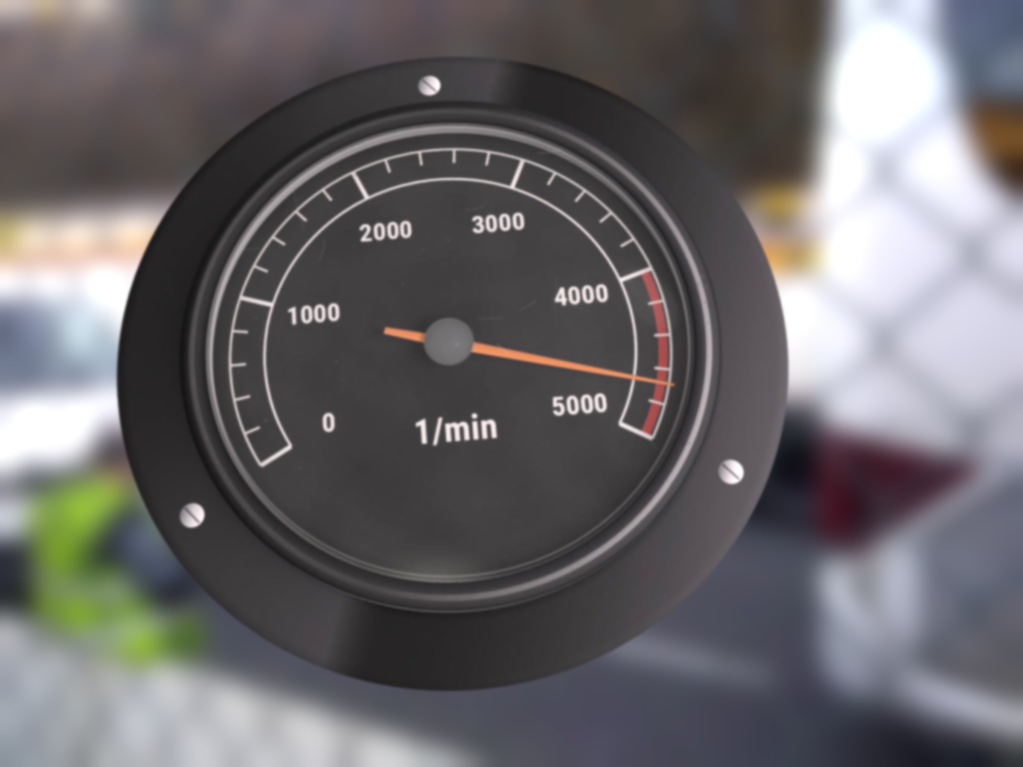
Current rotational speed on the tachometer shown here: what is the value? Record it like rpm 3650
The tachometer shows rpm 4700
